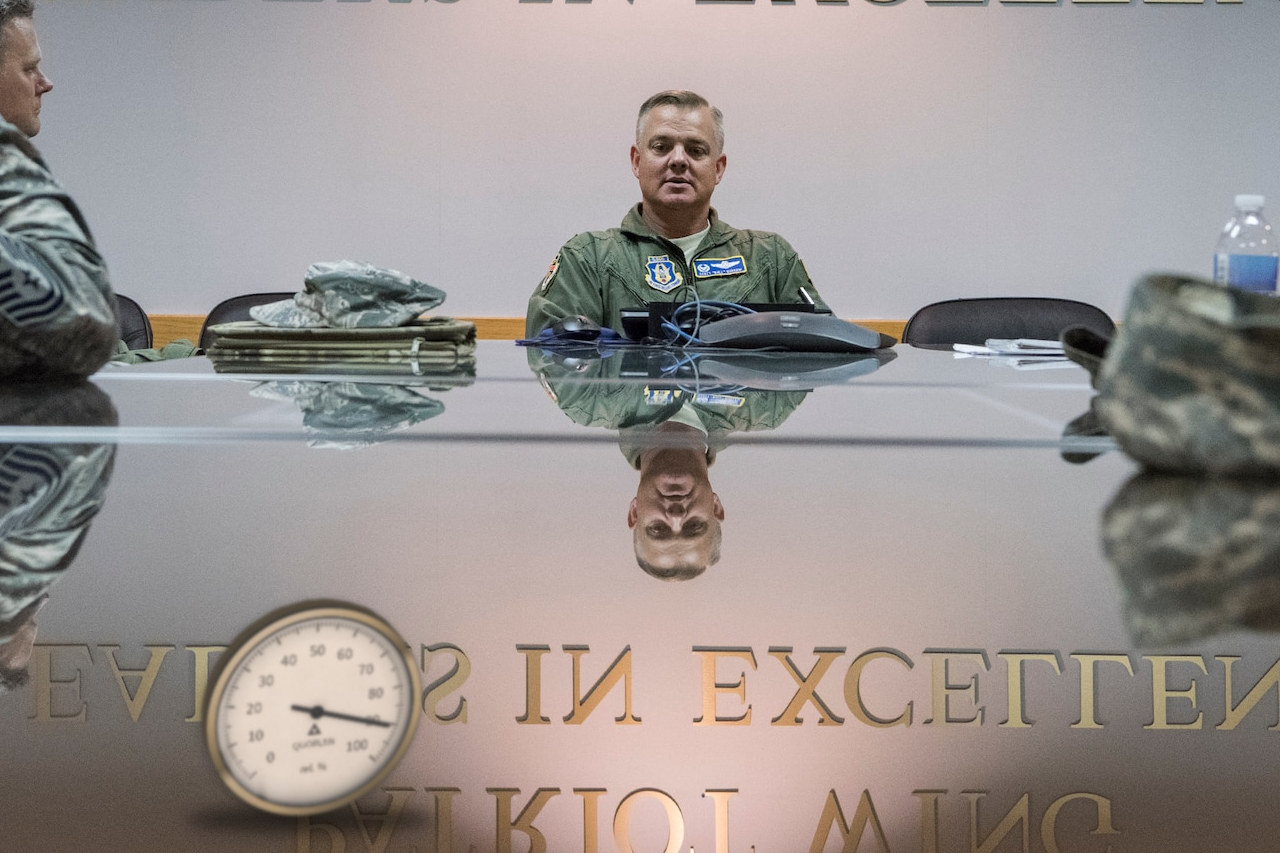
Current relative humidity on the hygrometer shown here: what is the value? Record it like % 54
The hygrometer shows % 90
